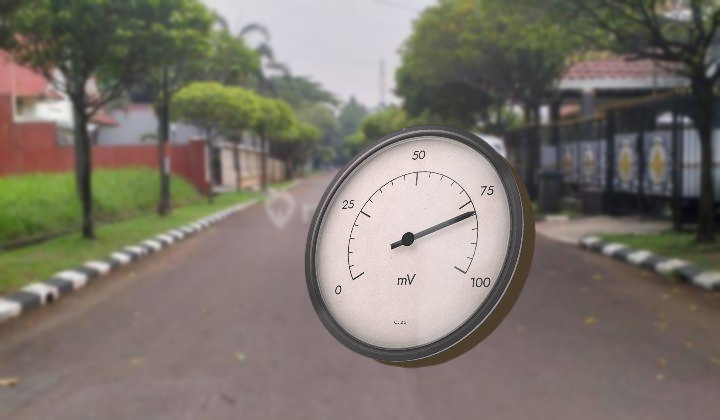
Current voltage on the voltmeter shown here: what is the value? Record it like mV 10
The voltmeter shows mV 80
